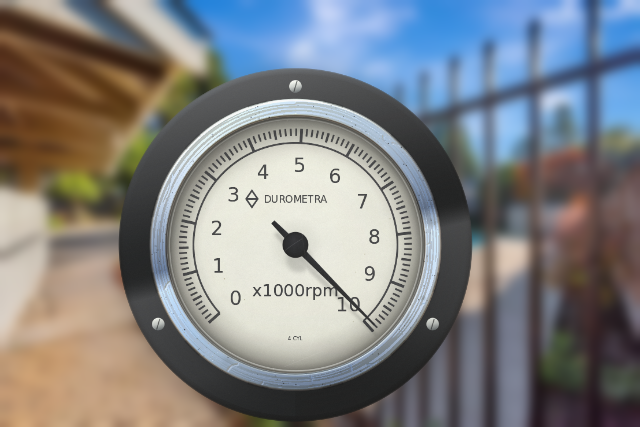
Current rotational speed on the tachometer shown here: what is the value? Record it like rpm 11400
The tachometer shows rpm 9900
